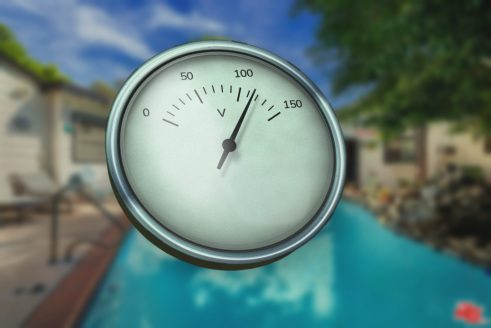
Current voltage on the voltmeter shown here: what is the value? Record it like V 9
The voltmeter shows V 115
